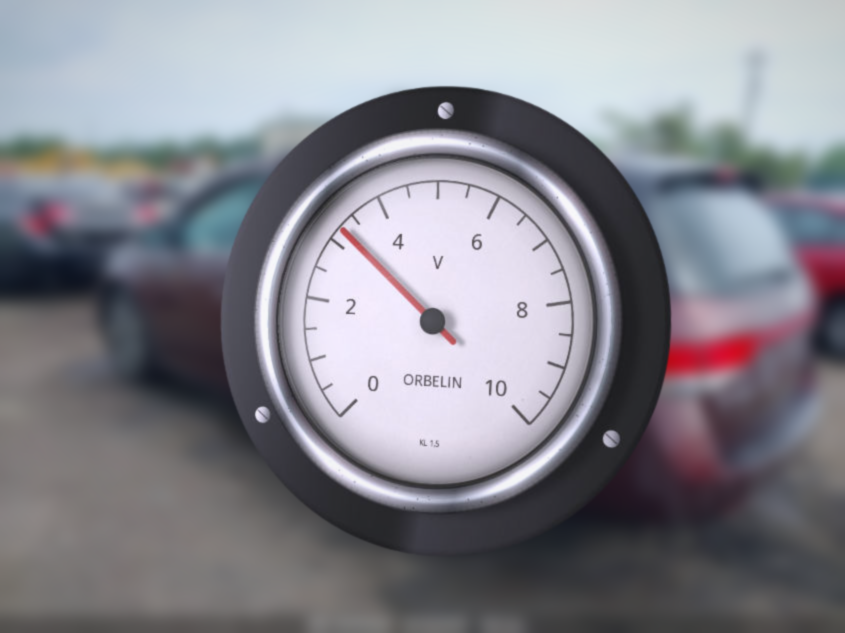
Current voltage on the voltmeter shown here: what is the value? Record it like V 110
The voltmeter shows V 3.25
